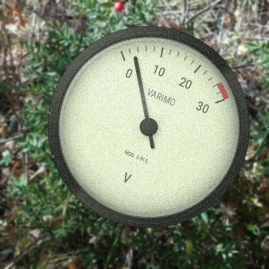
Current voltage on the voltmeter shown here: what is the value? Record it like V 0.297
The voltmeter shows V 3
